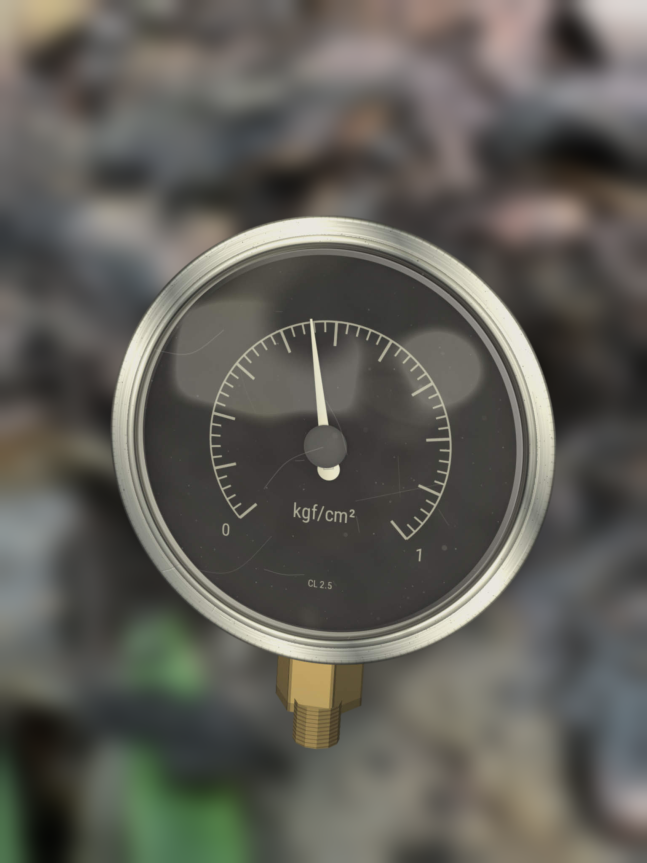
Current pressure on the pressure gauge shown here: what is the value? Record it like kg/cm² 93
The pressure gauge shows kg/cm² 0.46
